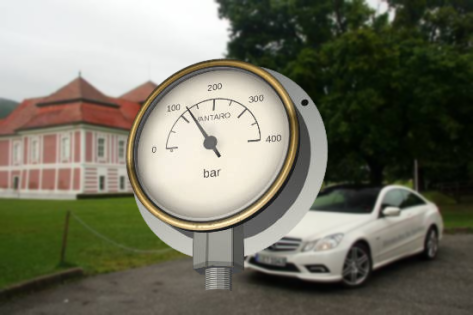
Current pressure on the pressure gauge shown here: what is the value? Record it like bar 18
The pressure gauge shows bar 125
